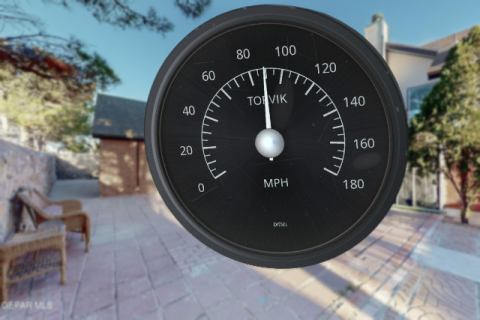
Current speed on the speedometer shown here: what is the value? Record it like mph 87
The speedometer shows mph 90
